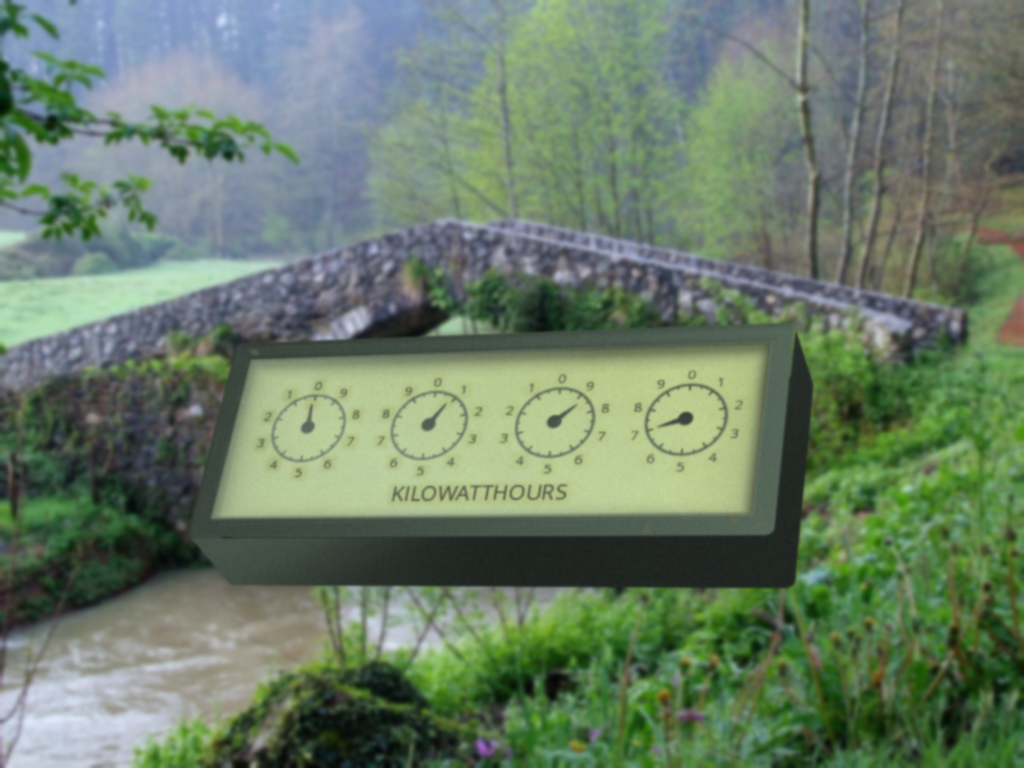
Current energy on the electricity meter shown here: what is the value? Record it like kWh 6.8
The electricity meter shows kWh 87
